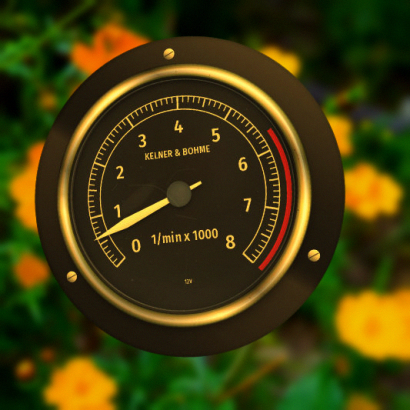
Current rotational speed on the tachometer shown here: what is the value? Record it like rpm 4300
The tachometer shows rpm 600
